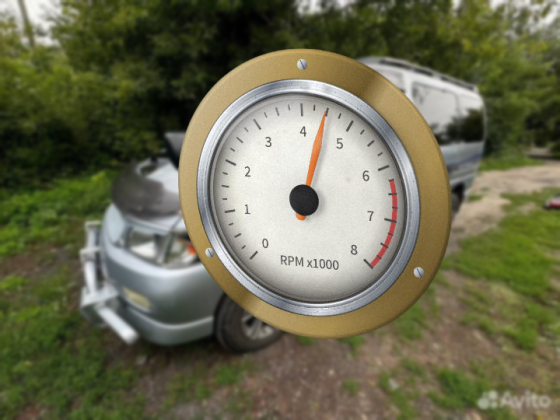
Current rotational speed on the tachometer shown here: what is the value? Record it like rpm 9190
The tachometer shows rpm 4500
